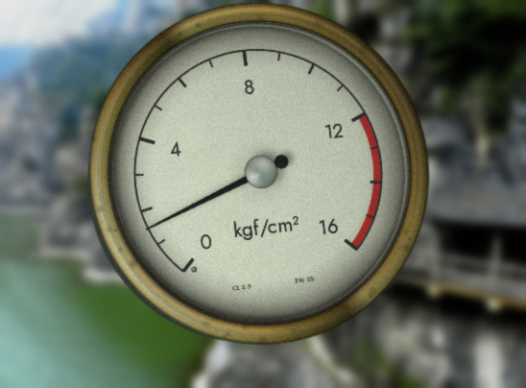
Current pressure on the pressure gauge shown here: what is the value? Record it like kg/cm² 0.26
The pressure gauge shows kg/cm² 1.5
